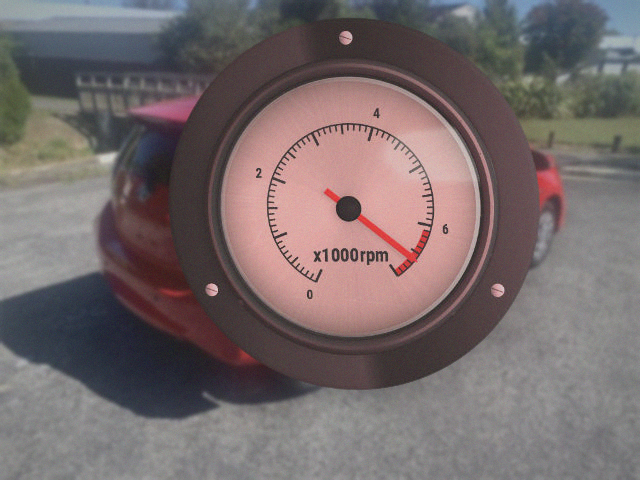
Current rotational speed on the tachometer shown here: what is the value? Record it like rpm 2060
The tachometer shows rpm 6600
